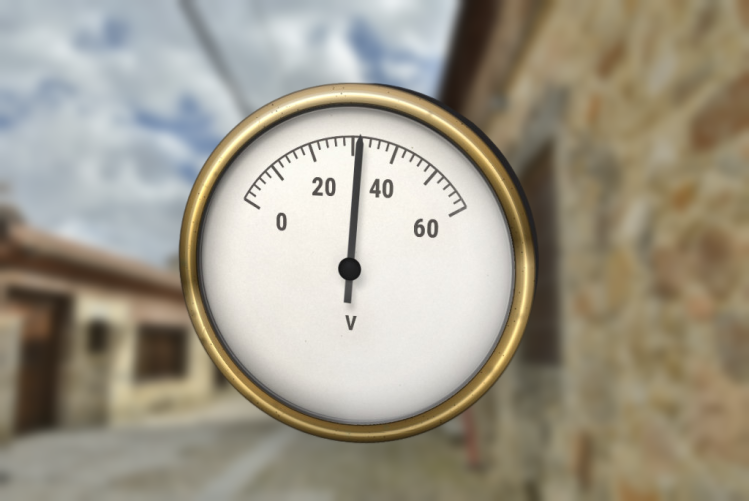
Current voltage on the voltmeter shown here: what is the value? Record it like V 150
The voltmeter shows V 32
